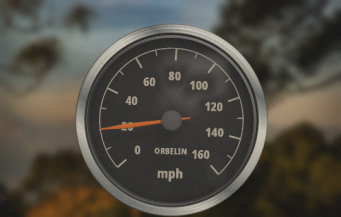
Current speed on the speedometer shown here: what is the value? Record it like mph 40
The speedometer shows mph 20
